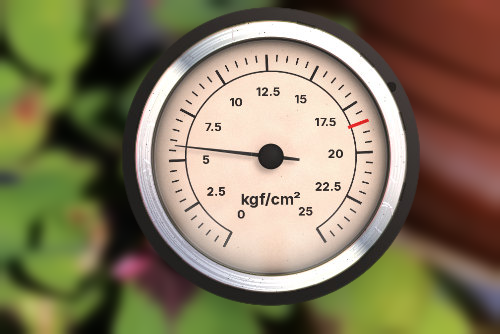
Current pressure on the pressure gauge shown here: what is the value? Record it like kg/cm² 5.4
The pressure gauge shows kg/cm² 5.75
